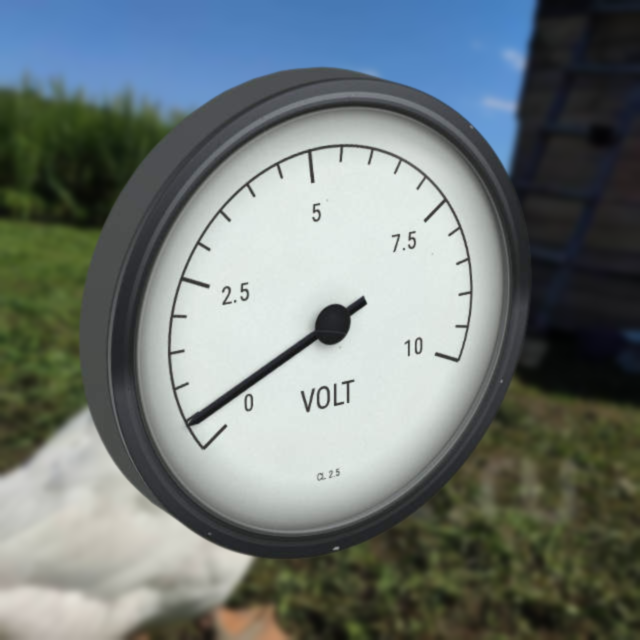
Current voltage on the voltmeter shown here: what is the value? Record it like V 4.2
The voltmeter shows V 0.5
